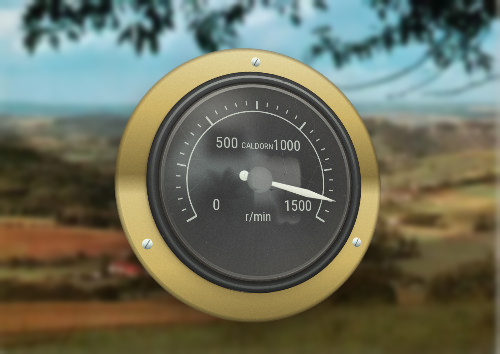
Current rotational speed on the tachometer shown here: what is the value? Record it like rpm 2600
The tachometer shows rpm 1400
